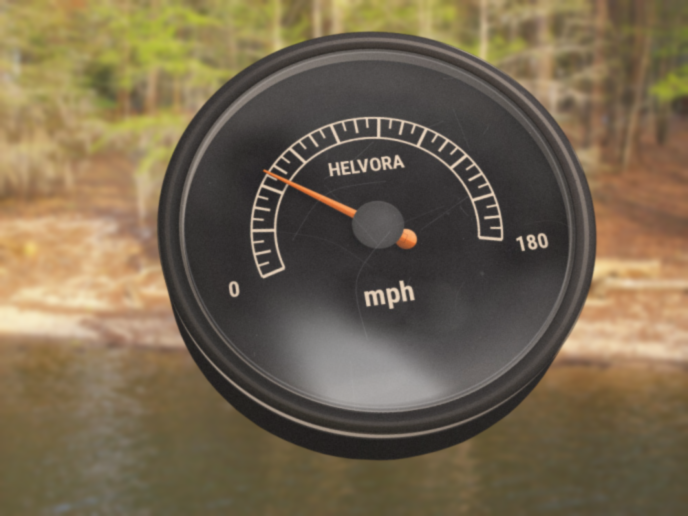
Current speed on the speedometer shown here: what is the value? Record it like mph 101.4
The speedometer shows mph 45
